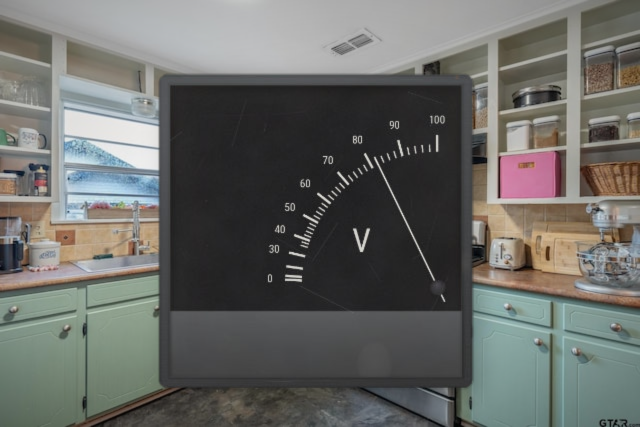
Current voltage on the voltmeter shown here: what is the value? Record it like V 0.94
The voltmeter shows V 82
